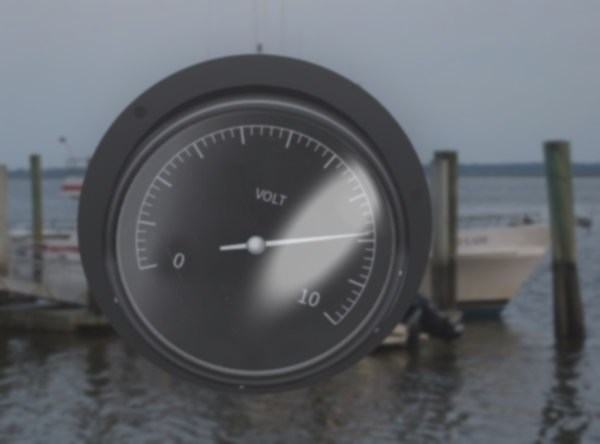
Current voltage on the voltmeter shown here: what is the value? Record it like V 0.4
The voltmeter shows V 7.8
